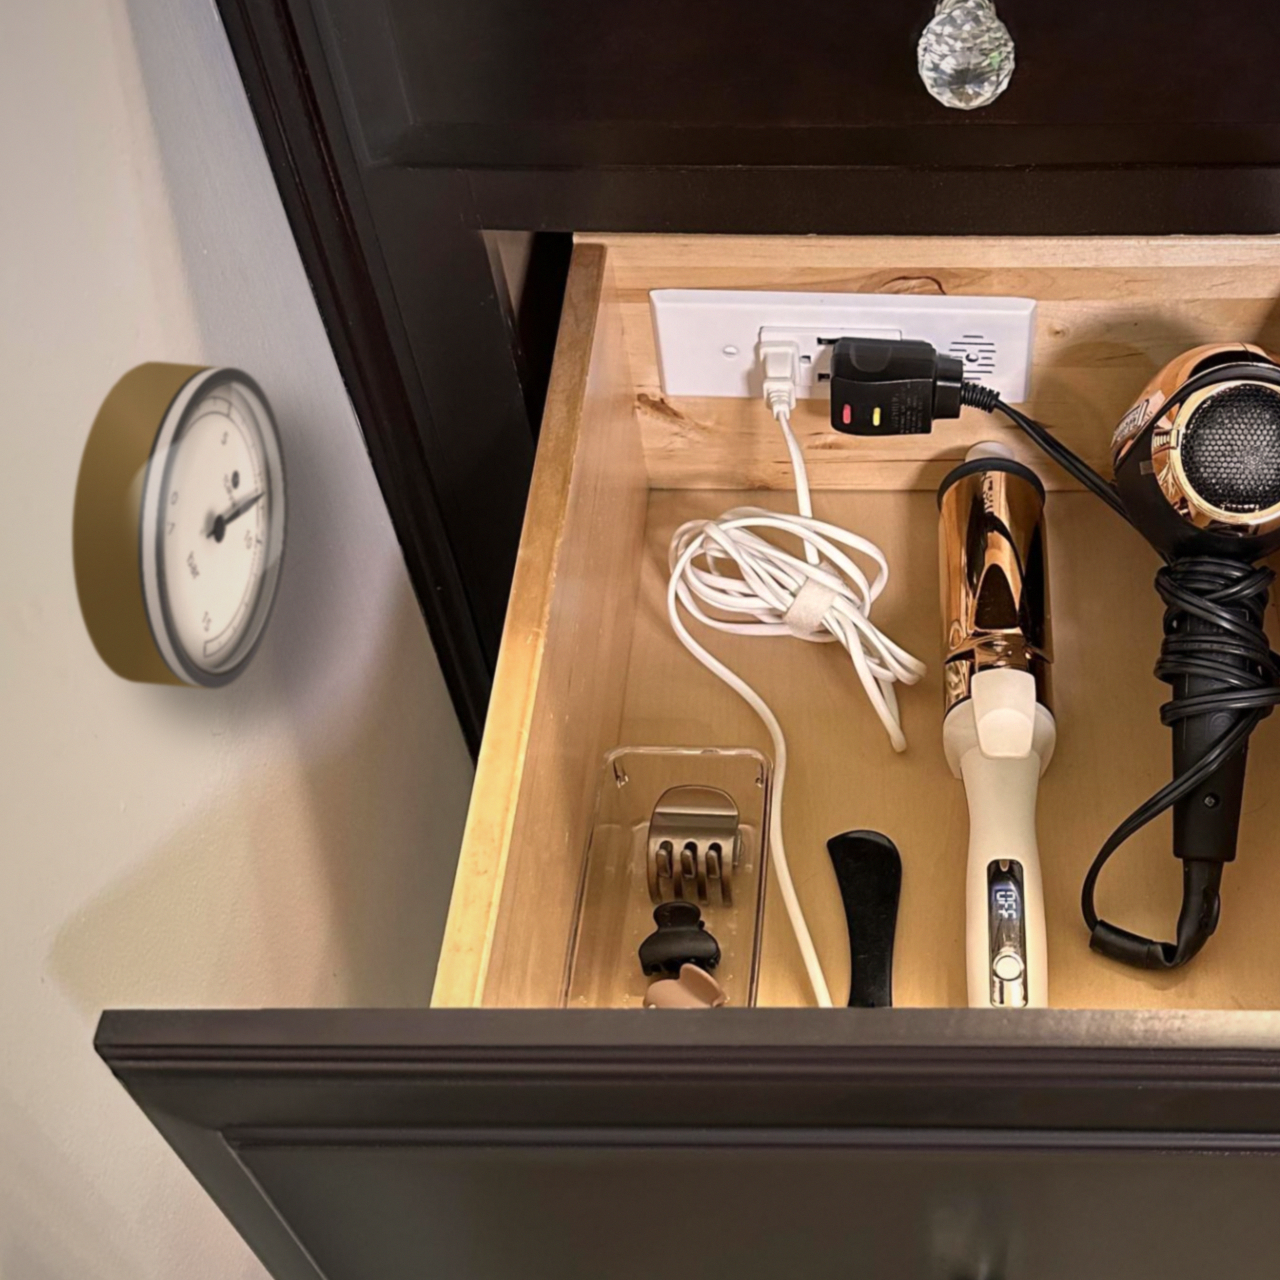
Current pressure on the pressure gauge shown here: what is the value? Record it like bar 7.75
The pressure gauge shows bar 8.5
